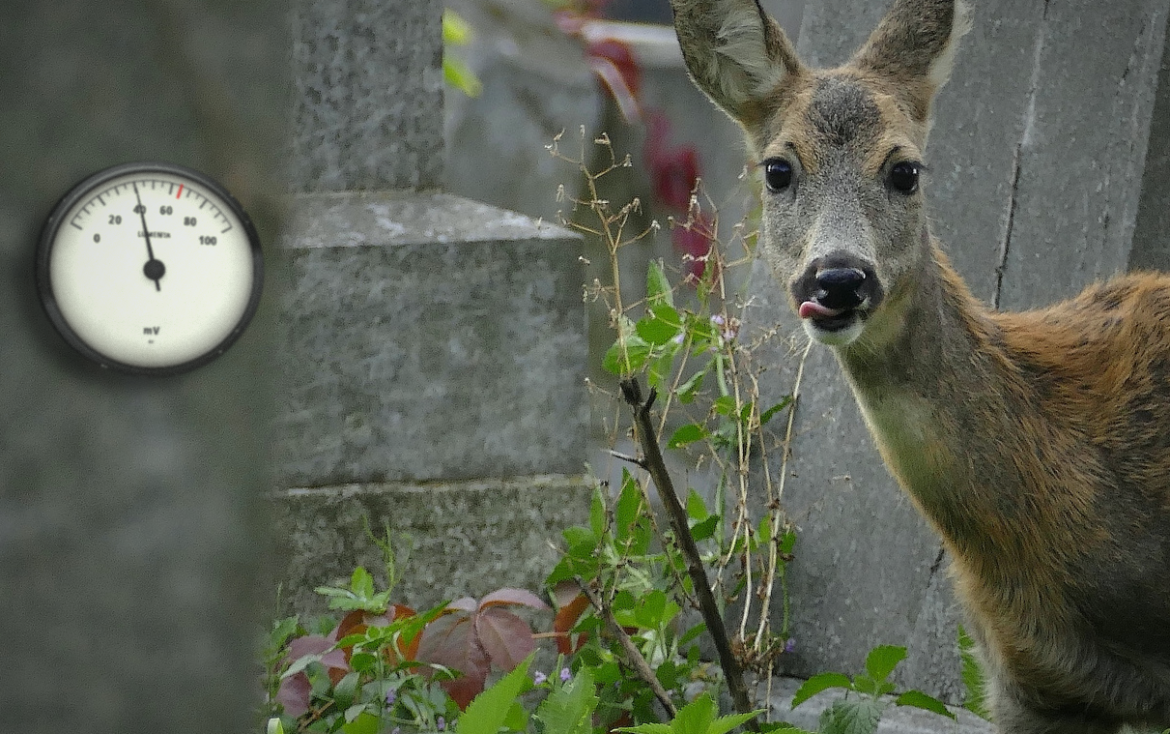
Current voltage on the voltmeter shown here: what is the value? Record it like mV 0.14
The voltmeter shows mV 40
